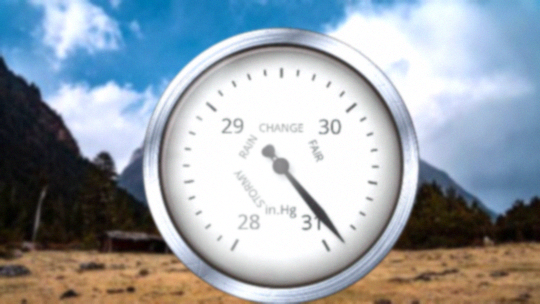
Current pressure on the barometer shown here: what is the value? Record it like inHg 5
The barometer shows inHg 30.9
